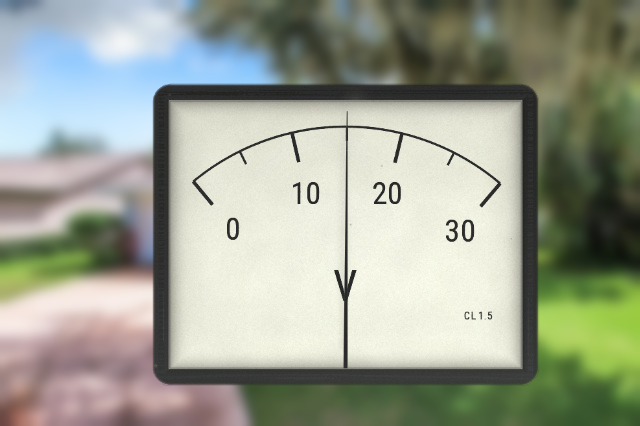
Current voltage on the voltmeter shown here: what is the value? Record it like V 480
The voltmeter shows V 15
